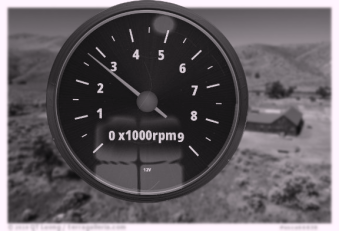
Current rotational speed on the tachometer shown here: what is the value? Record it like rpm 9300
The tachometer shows rpm 2750
